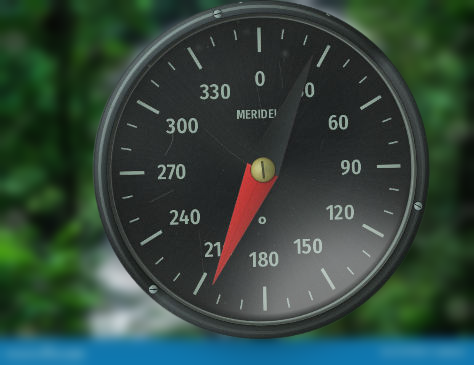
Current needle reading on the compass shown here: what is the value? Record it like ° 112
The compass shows ° 205
